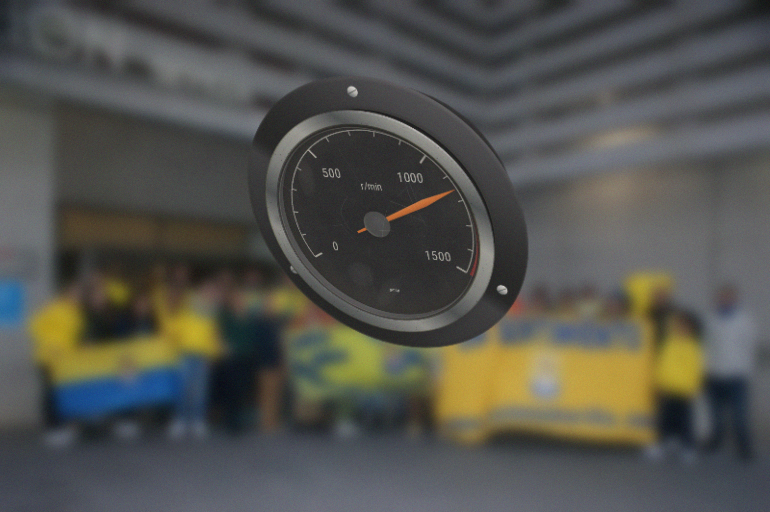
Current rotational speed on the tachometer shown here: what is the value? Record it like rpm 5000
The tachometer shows rpm 1150
